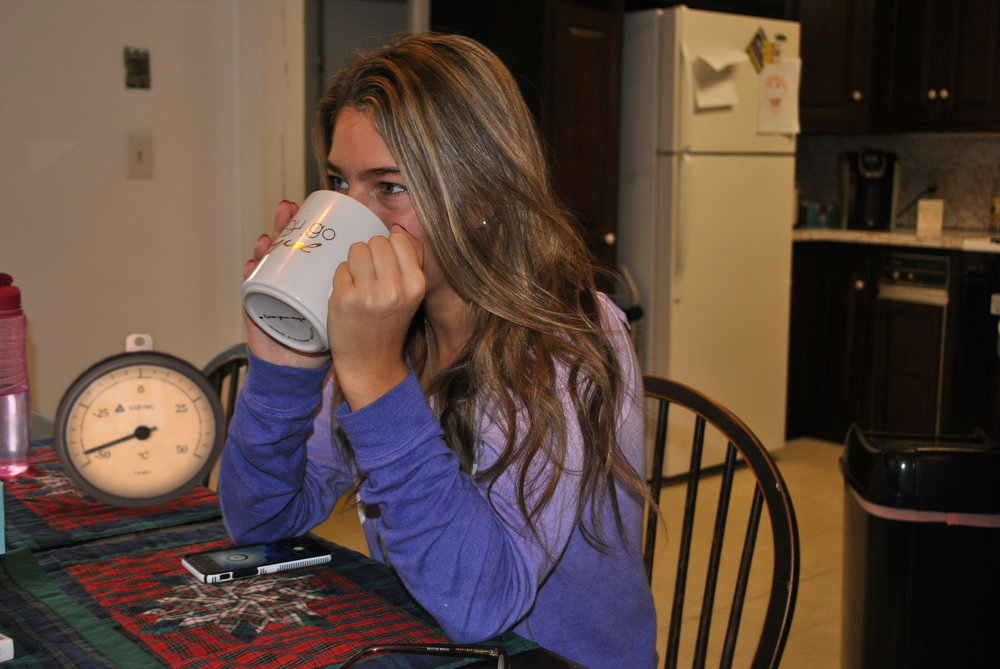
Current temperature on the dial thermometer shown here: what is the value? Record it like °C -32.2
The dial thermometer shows °C -45
